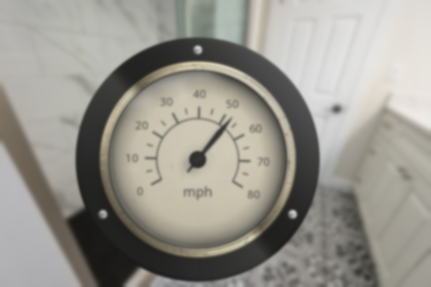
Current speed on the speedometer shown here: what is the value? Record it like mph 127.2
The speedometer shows mph 52.5
